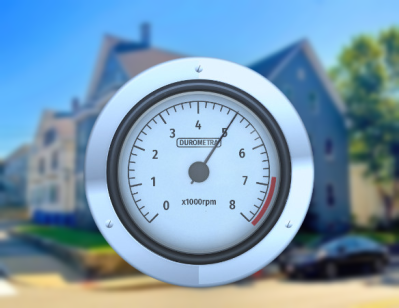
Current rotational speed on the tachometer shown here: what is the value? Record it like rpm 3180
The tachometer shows rpm 5000
